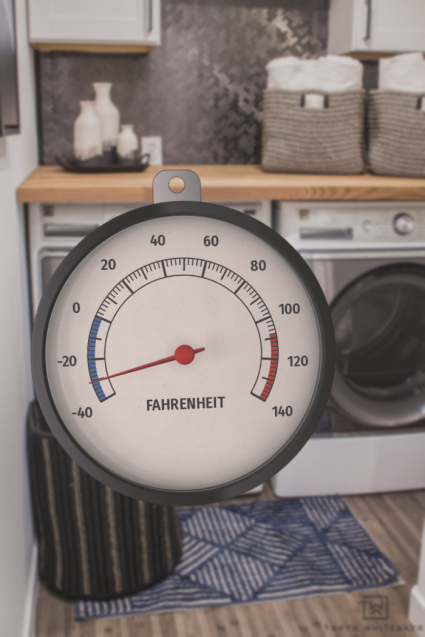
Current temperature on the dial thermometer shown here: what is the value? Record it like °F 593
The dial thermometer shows °F -30
